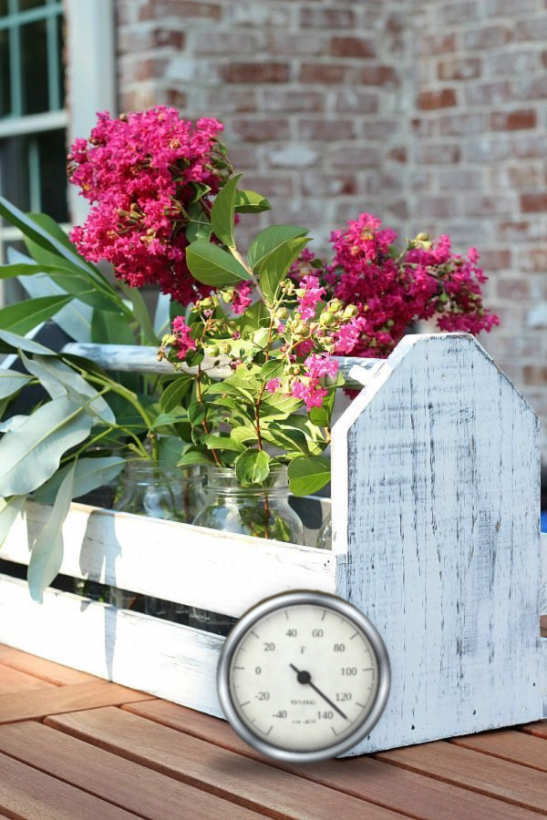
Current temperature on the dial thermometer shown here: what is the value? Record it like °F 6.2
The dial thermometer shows °F 130
